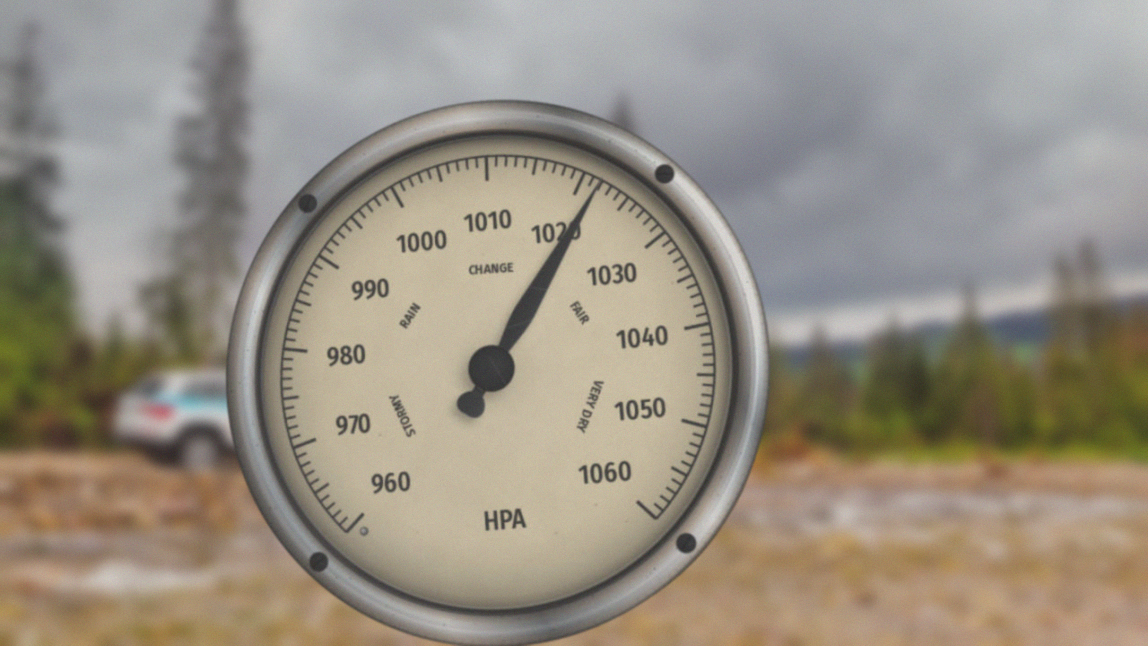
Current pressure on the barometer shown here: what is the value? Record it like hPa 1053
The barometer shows hPa 1022
